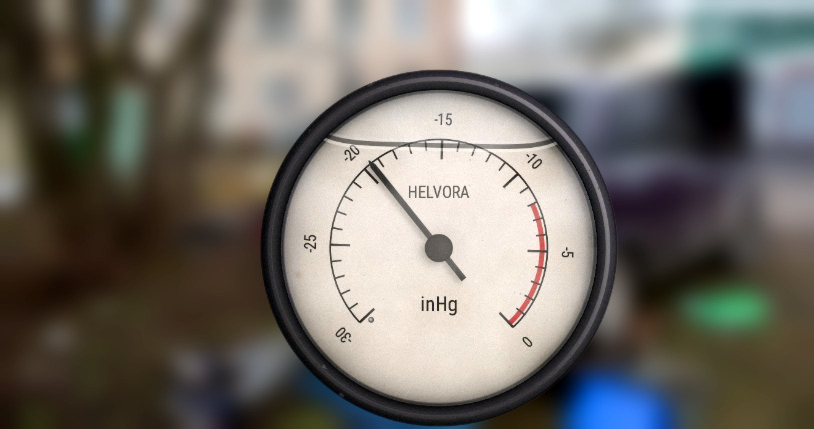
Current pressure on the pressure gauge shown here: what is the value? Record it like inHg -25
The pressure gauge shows inHg -19.5
